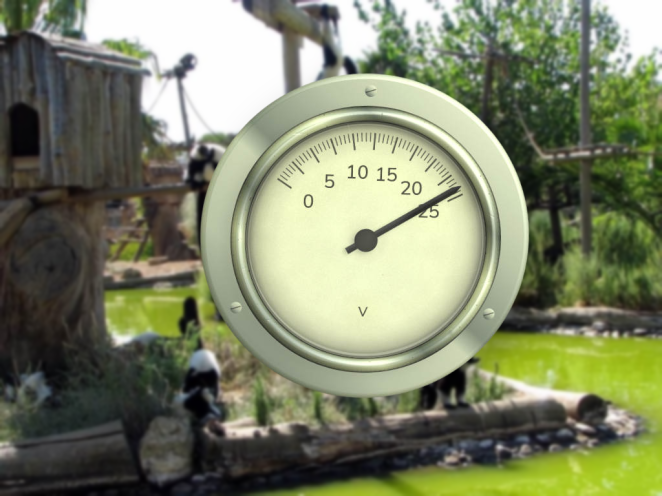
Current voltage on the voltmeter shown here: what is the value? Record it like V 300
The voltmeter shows V 24
